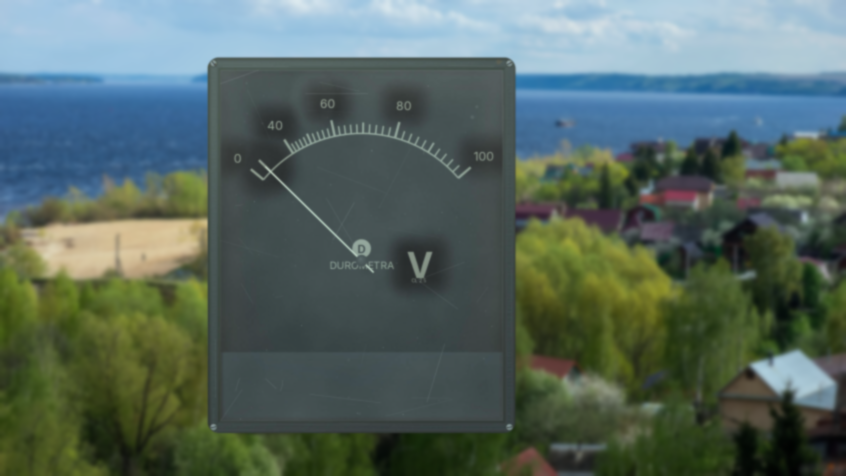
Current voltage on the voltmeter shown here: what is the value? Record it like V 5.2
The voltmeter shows V 20
